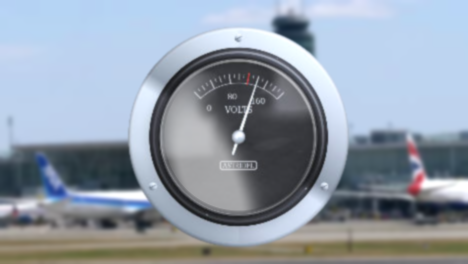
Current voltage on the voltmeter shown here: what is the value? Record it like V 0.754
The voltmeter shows V 140
